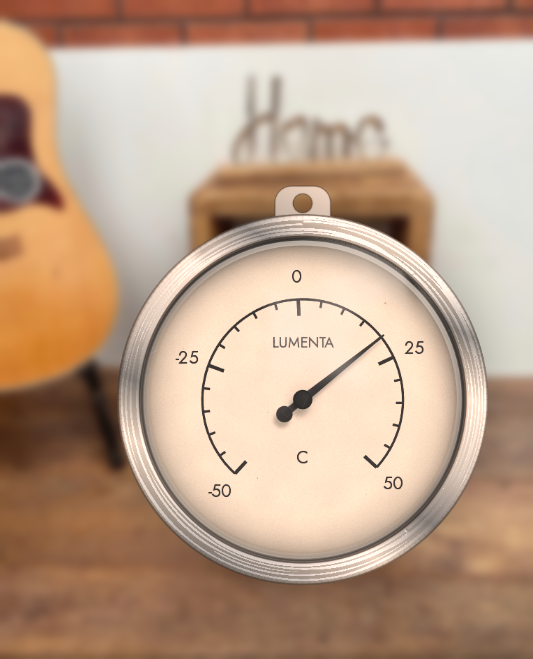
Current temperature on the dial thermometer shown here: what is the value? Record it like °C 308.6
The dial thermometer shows °C 20
